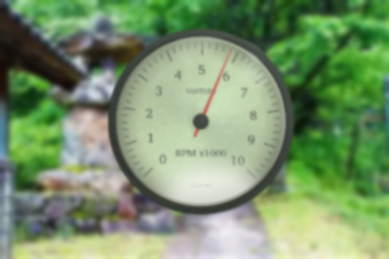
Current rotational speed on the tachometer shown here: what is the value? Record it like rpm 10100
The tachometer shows rpm 5800
